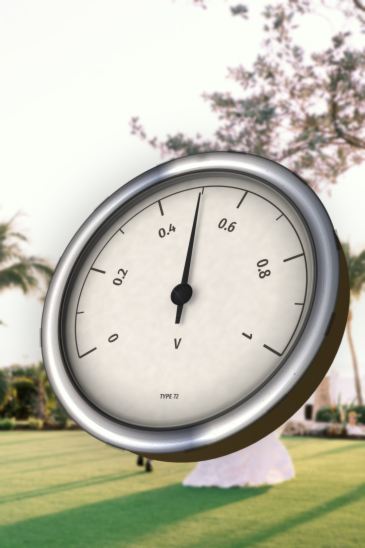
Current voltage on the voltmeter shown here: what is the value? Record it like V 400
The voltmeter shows V 0.5
